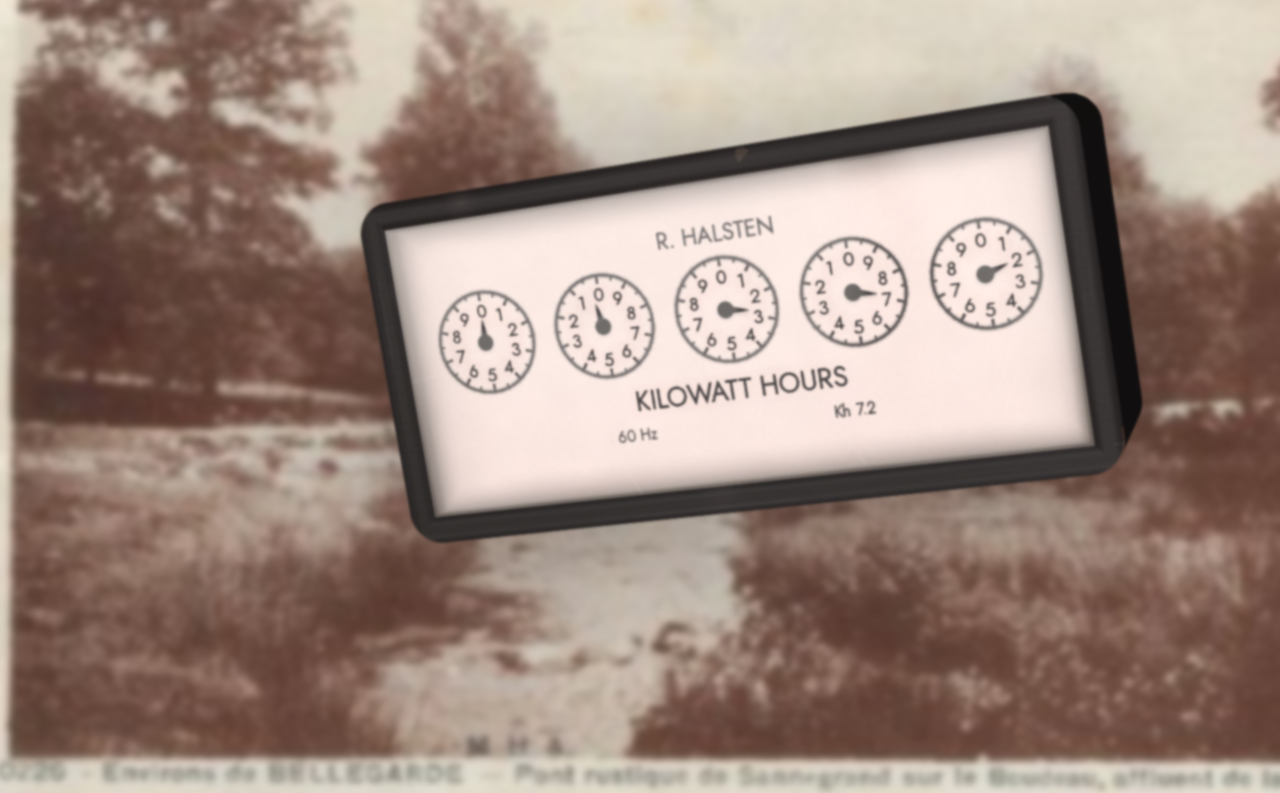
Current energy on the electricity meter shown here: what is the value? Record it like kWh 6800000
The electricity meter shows kWh 272
